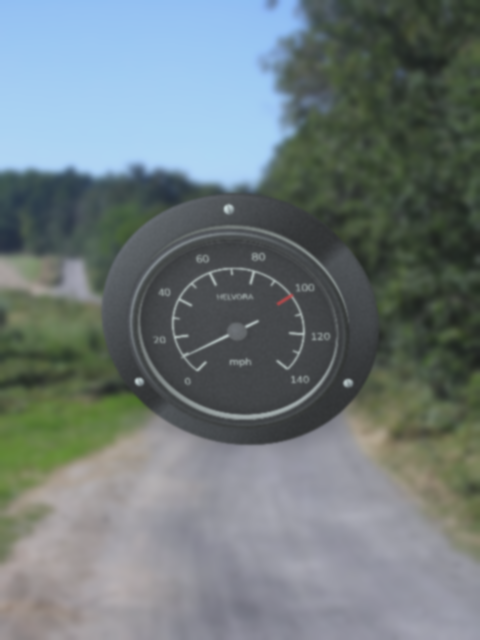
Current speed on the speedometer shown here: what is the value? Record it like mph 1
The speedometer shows mph 10
